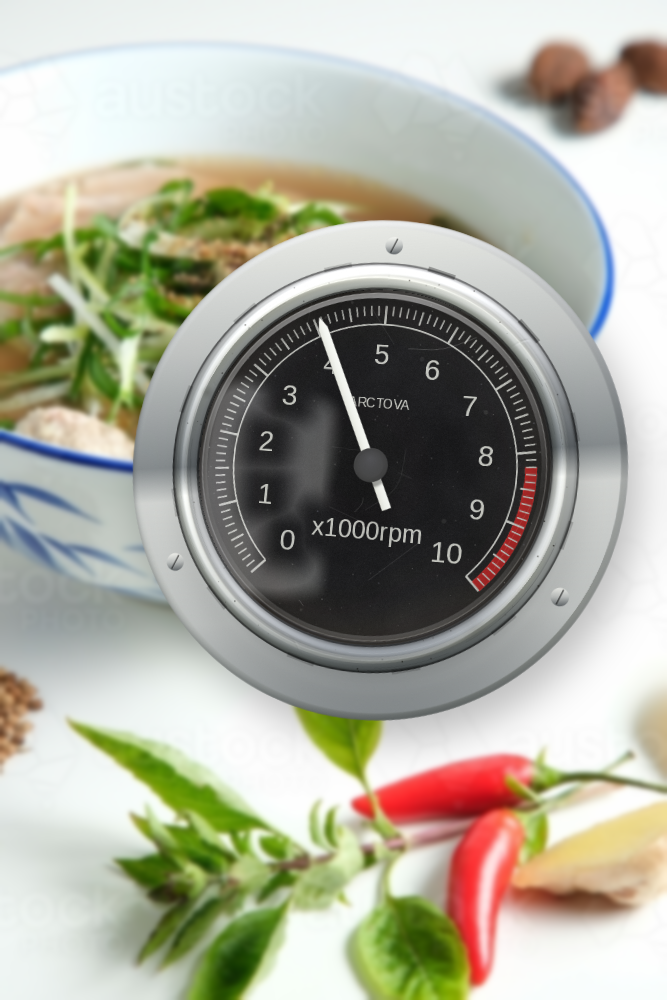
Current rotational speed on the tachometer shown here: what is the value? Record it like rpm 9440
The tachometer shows rpm 4100
